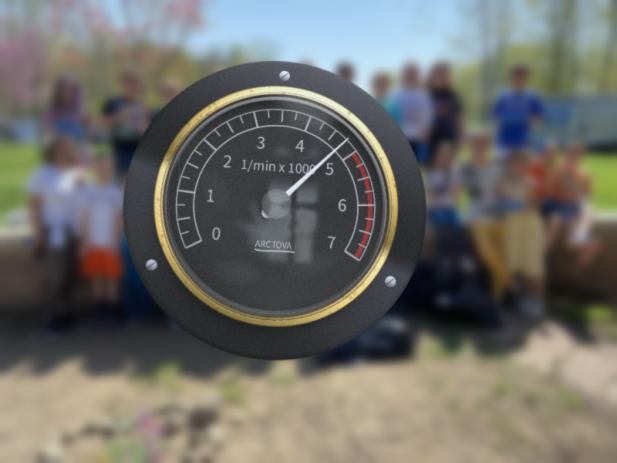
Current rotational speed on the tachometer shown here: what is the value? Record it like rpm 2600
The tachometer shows rpm 4750
